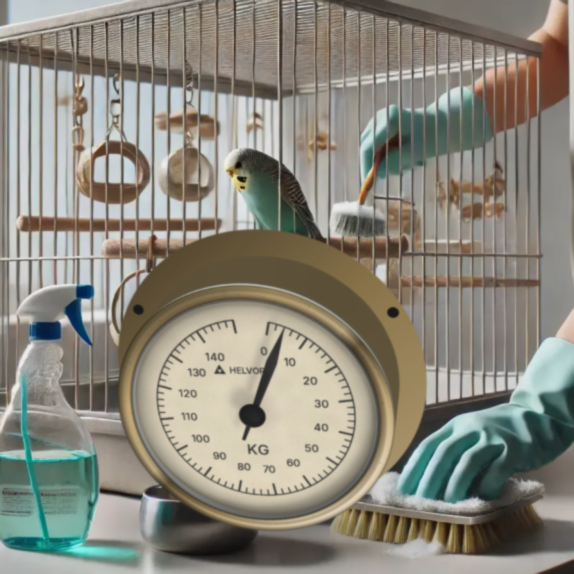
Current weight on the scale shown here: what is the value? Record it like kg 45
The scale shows kg 4
